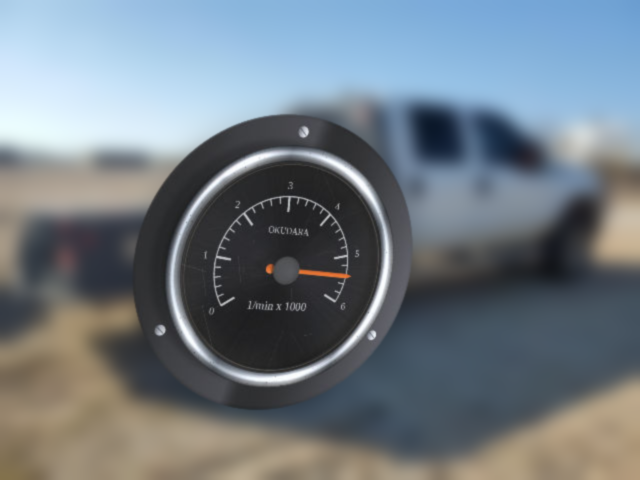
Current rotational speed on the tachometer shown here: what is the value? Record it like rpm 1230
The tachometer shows rpm 5400
